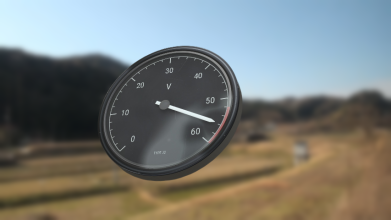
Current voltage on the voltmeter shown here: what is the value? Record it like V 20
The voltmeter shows V 56
